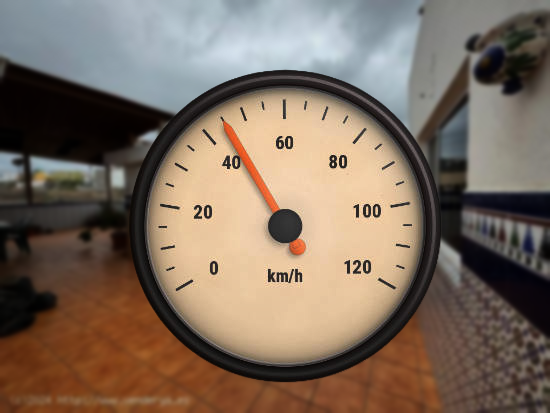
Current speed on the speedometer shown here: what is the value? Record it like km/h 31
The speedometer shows km/h 45
